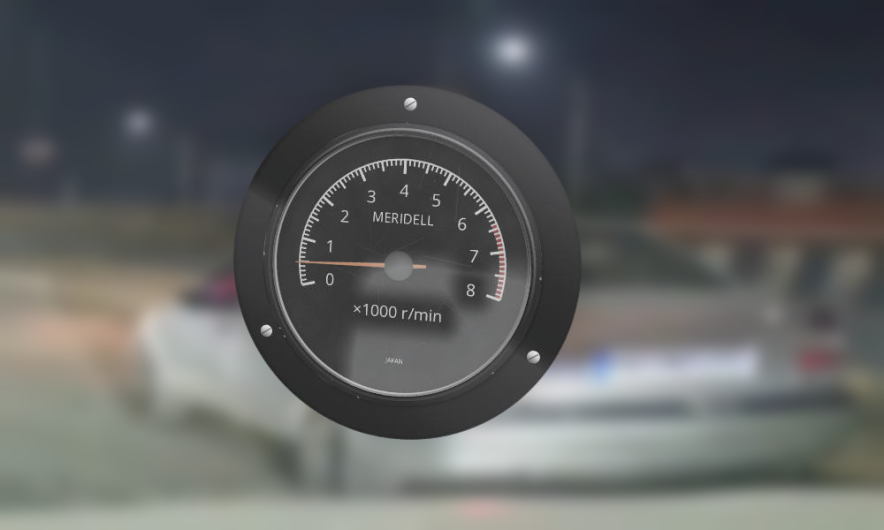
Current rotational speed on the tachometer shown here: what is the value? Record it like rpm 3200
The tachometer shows rpm 500
